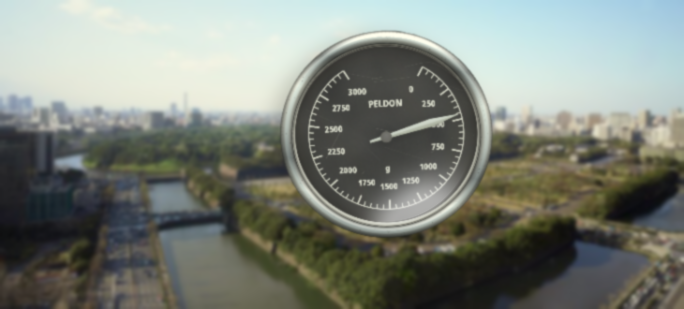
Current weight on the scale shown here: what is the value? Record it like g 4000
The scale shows g 450
